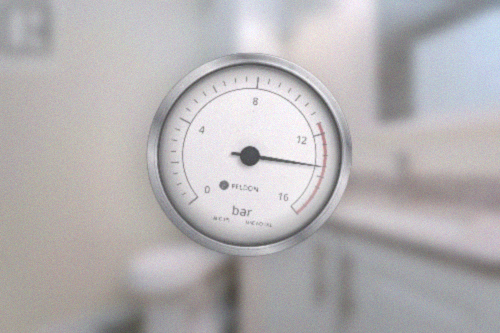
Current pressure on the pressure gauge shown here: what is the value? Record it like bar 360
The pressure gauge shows bar 13.5
